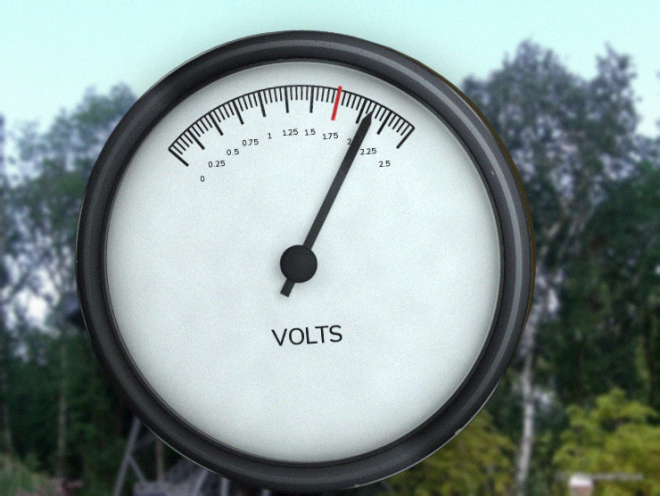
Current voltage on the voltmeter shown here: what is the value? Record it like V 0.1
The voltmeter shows V 2.1
